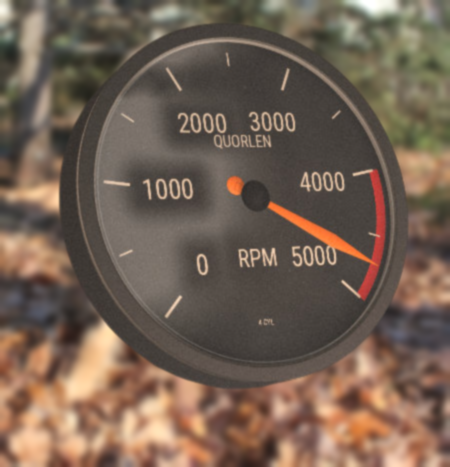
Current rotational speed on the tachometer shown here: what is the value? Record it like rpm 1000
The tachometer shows rpm 4750
